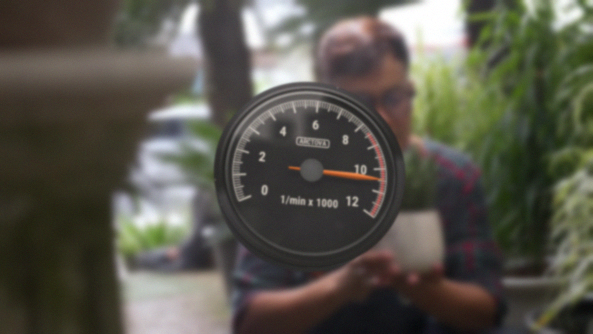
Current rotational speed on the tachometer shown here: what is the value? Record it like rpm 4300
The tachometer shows rpm 10500
